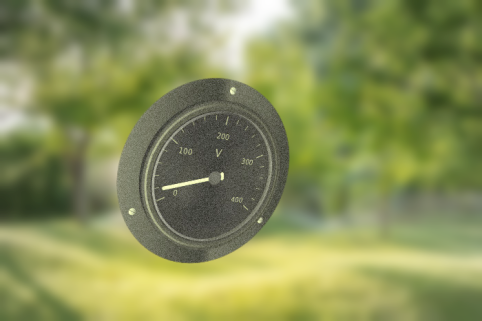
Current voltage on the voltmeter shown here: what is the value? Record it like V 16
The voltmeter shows V 20
